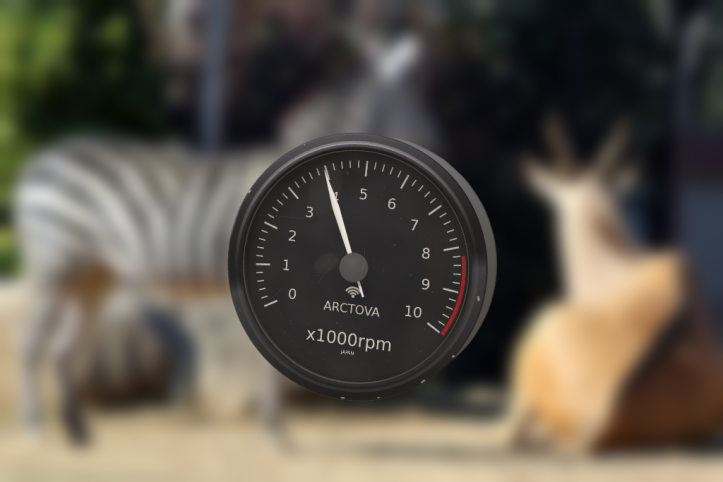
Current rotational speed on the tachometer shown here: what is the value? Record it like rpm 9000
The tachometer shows rpm 4000
